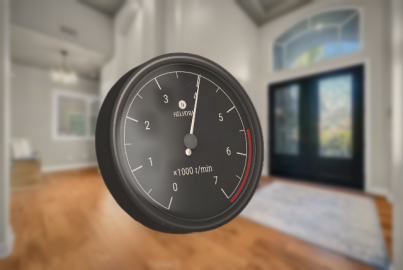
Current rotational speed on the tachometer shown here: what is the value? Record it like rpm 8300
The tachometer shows rpm 4000
